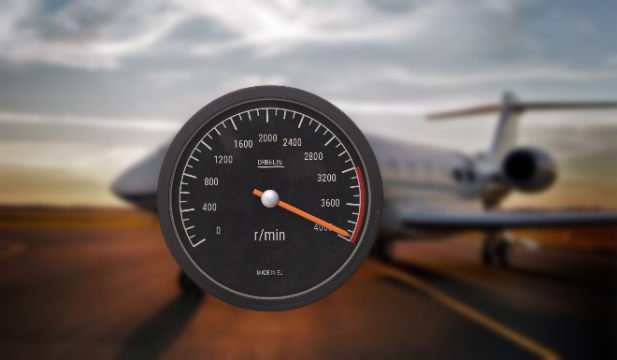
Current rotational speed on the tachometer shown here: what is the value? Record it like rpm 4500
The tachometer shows rpm 3950
